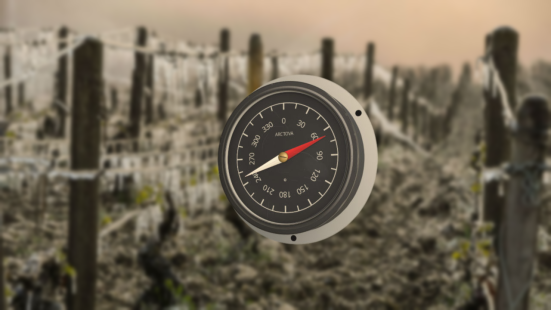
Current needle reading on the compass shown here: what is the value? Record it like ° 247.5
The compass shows ° 67.5
